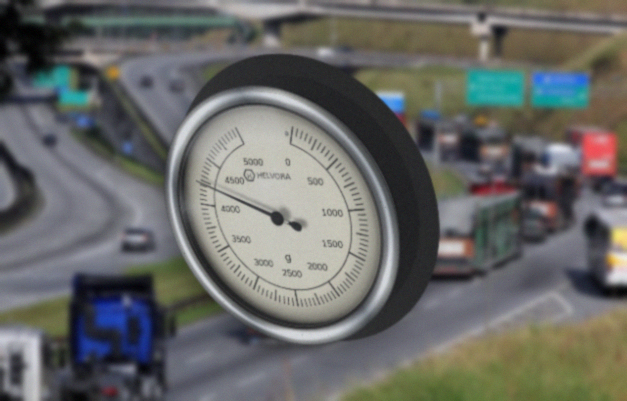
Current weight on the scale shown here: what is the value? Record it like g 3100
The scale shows g 4250
